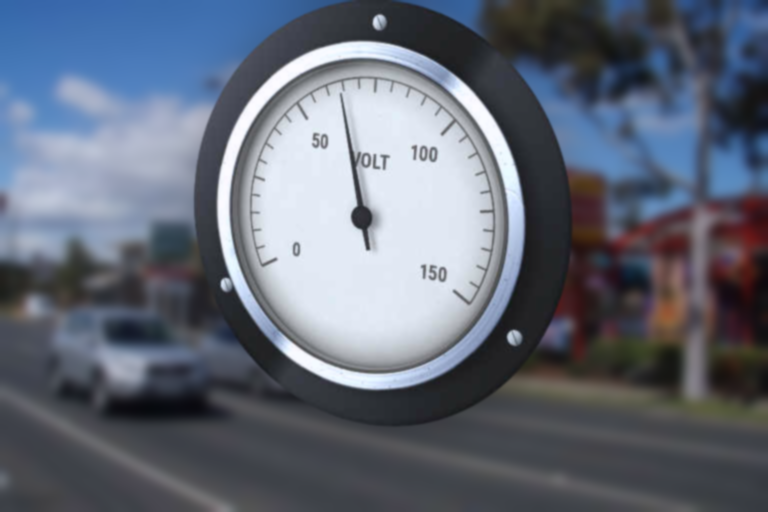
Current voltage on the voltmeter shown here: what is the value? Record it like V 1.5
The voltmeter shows V 65
